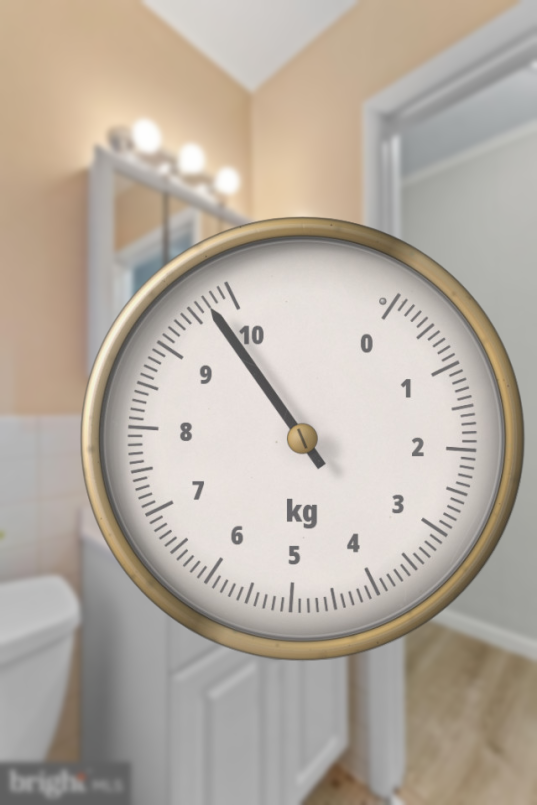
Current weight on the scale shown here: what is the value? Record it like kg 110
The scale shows kg 9.7
